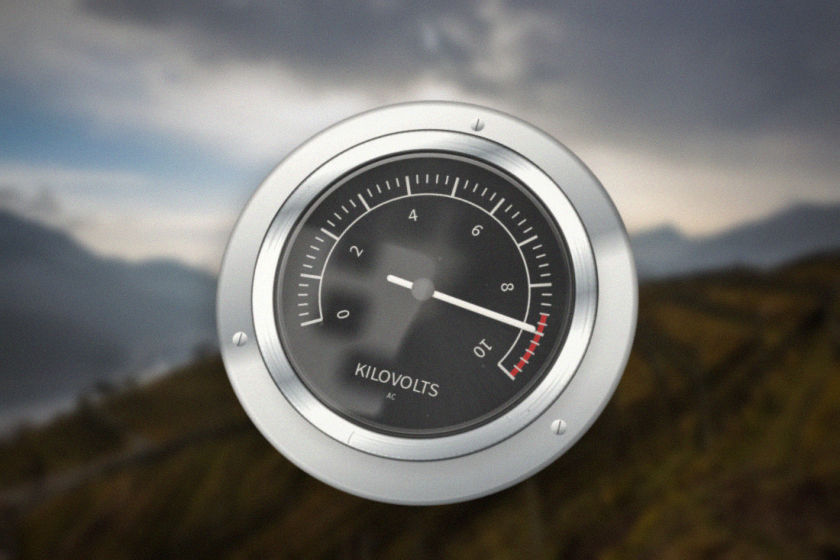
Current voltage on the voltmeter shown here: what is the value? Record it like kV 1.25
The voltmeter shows kV 9
